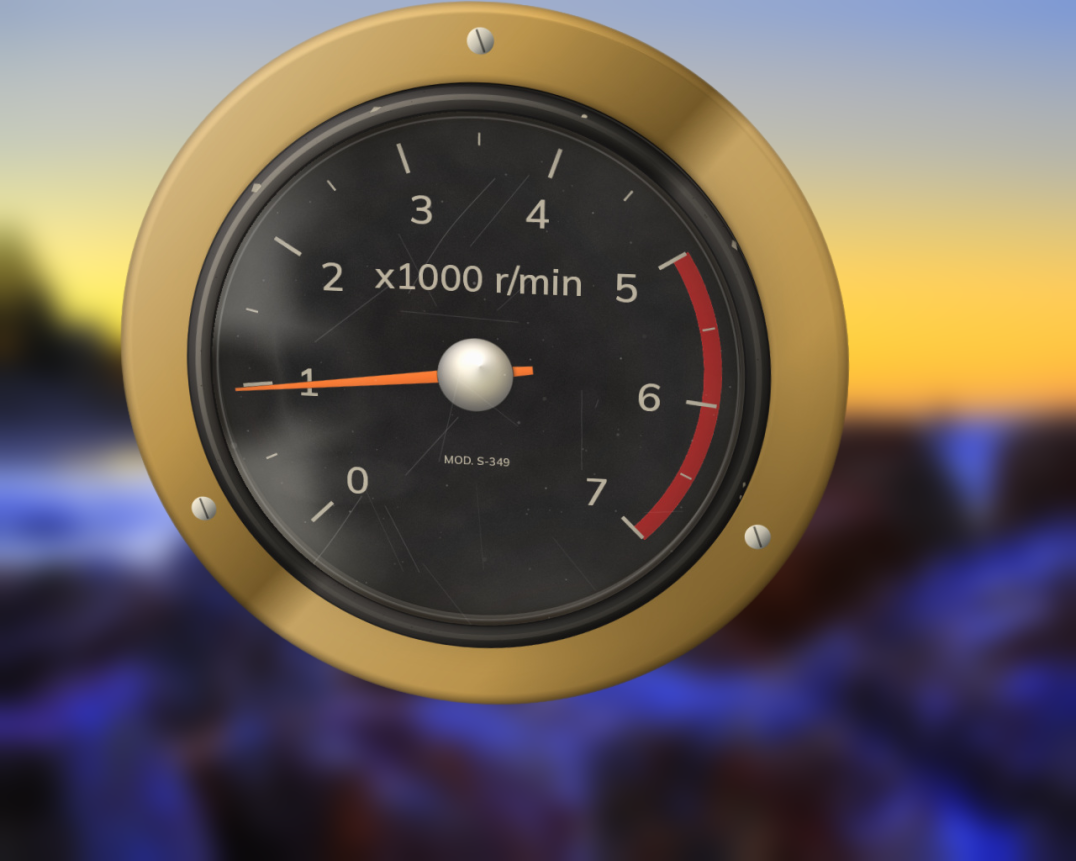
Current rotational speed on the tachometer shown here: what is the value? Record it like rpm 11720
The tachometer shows rpm 1000
